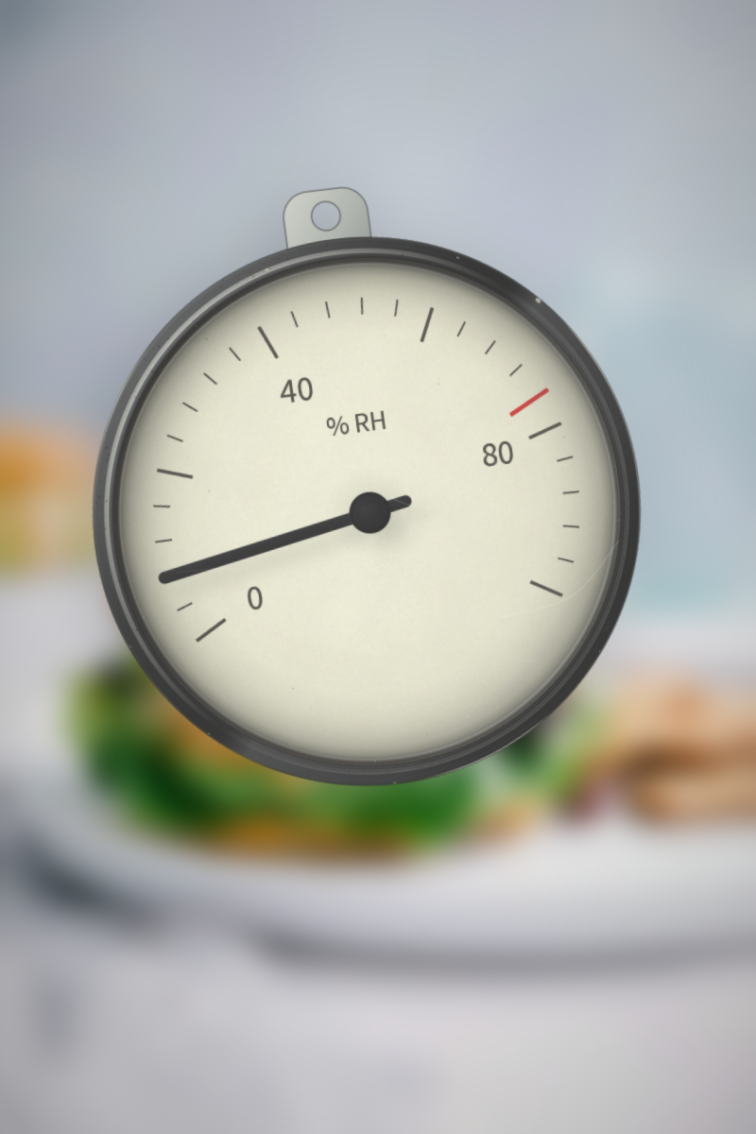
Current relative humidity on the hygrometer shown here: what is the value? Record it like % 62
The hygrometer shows % 8
